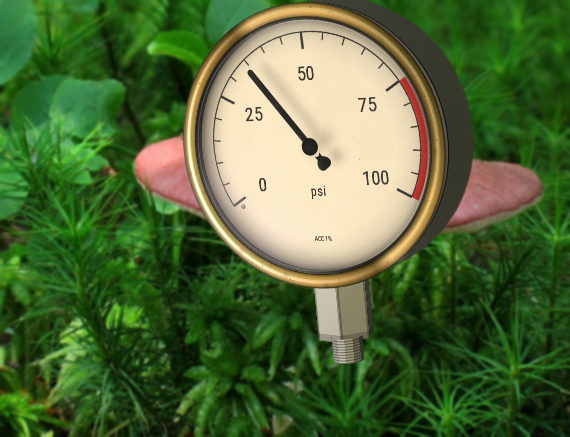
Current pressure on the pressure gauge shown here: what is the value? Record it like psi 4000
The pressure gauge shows psi 35
